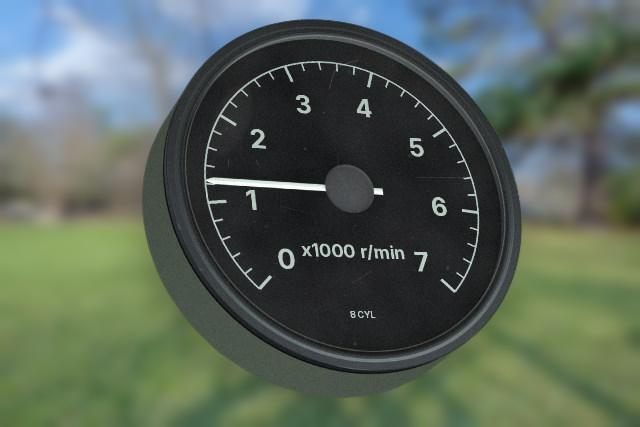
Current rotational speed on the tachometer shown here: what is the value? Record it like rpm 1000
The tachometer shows rpm 1200
